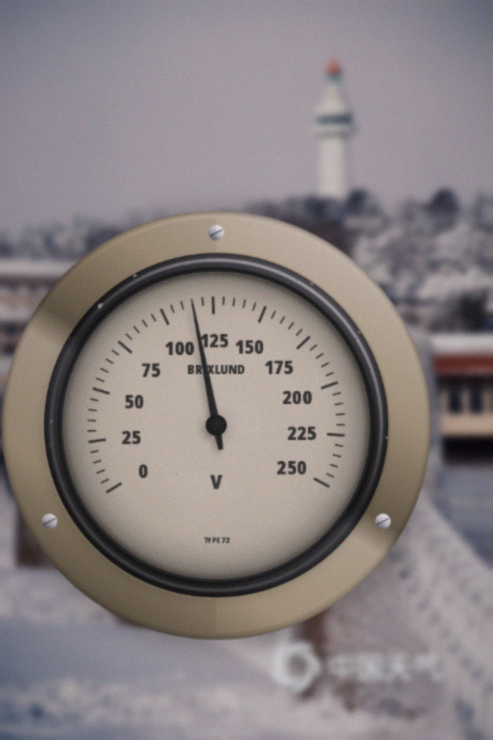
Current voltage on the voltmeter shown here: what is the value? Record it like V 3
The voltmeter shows V 115
